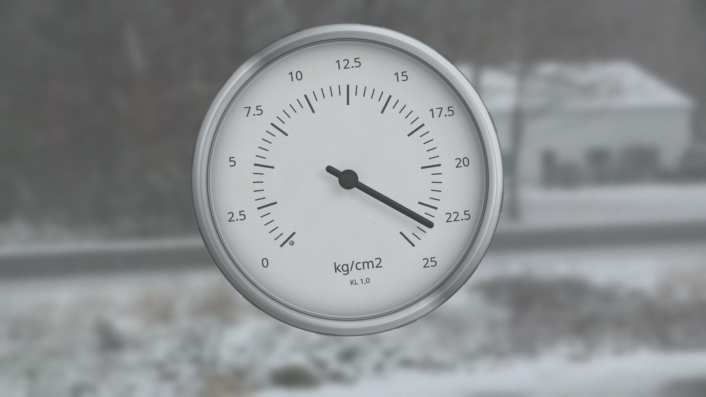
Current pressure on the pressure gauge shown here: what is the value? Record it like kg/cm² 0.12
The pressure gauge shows kg/cm² 23.5
